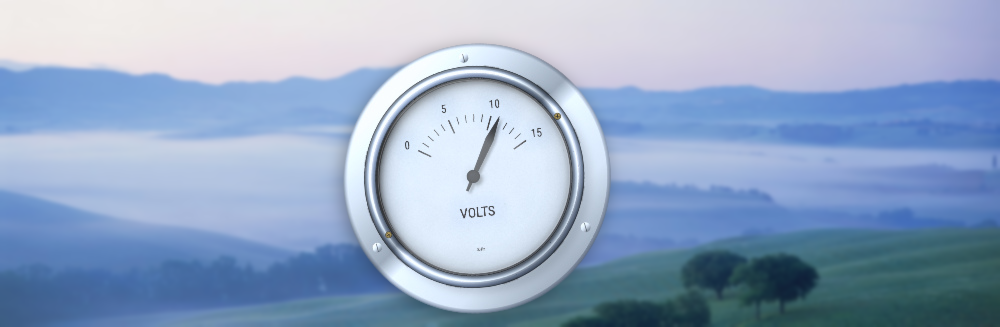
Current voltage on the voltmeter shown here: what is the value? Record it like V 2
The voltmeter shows V 11
